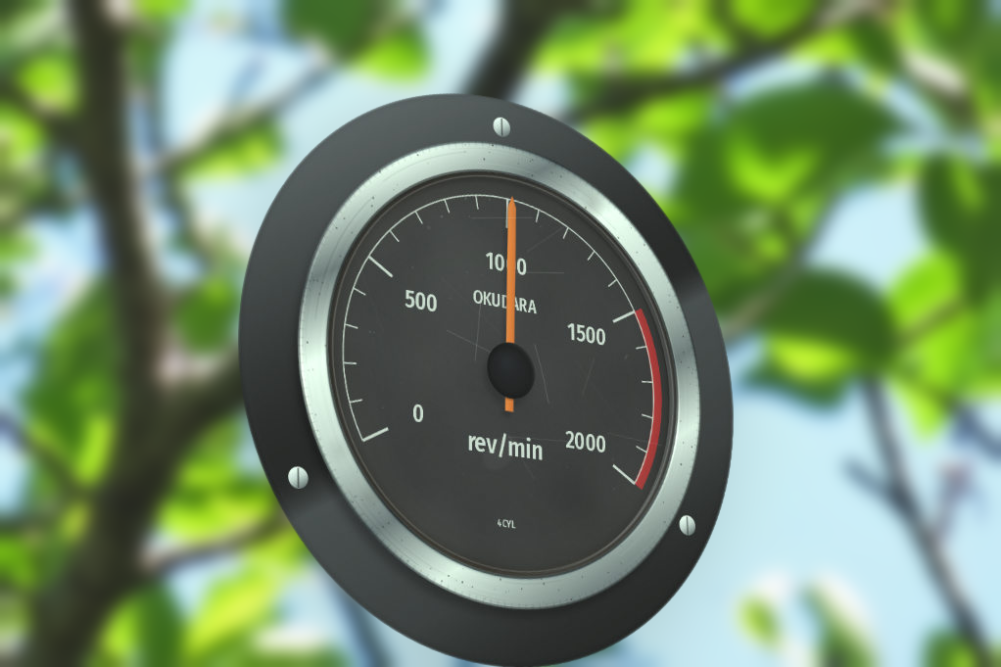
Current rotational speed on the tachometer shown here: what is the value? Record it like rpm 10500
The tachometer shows rpm 1000
